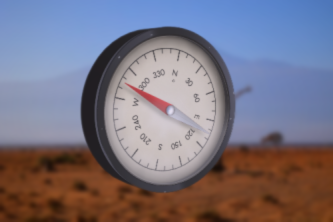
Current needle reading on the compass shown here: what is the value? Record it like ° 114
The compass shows ° 285
